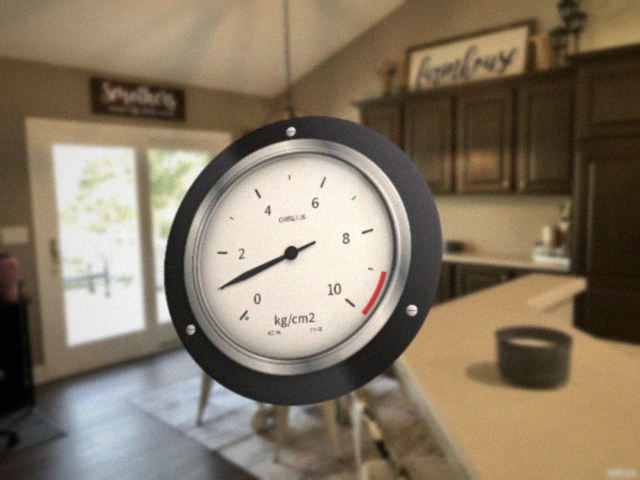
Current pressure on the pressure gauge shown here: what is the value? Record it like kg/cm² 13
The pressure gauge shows kg/cm² 1
